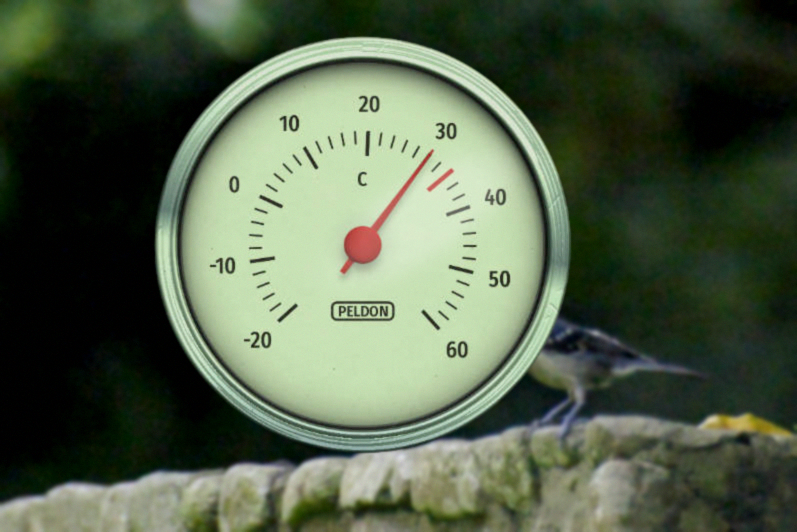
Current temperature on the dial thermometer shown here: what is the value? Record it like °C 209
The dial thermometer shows °C 30
